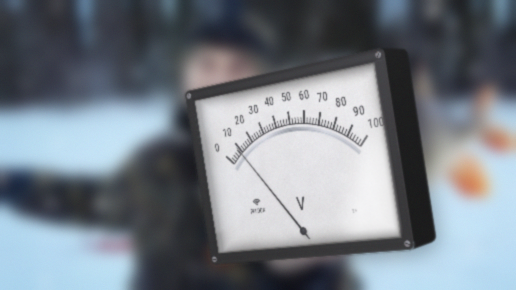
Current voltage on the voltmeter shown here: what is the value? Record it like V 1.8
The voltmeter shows V 10
